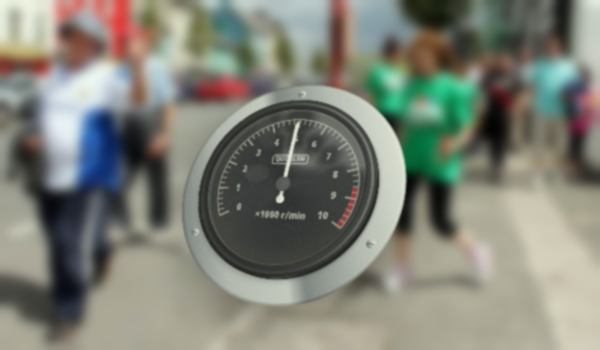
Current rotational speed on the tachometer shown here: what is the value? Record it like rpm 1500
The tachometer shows rpm 5000
